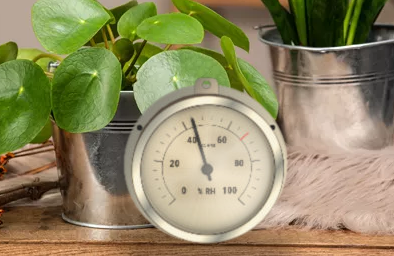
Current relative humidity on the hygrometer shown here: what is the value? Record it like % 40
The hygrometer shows % 44
